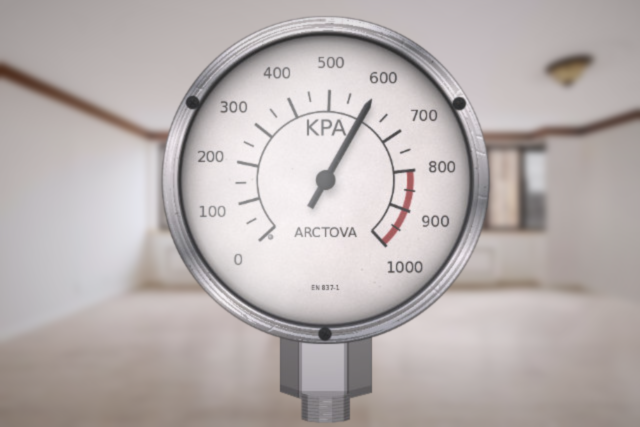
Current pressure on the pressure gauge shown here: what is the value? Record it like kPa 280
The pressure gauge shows kPa 600
